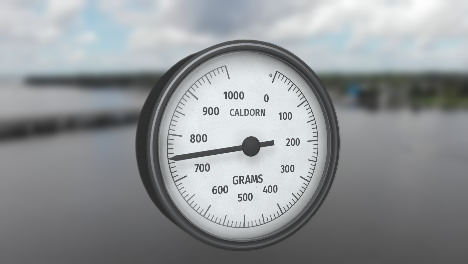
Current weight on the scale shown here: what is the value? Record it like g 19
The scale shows g 750
